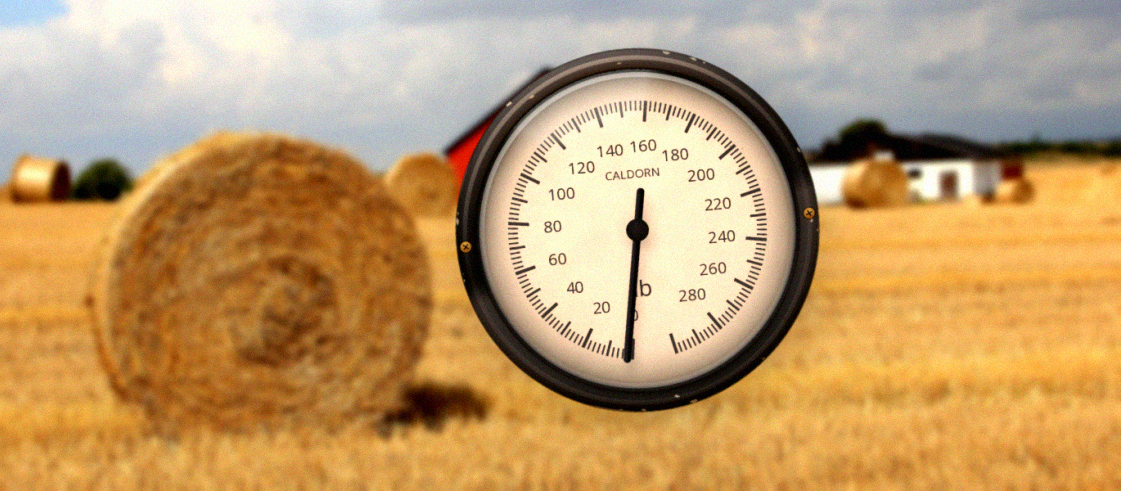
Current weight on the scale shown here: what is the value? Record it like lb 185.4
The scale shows lb 2
